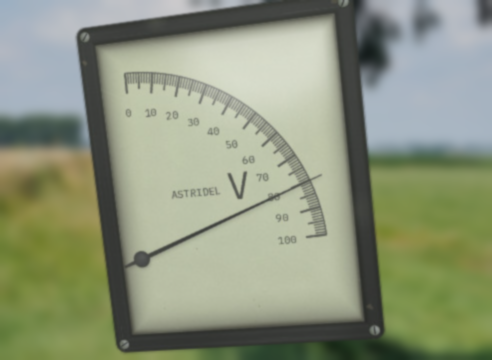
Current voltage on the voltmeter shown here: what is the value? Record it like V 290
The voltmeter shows V 80
